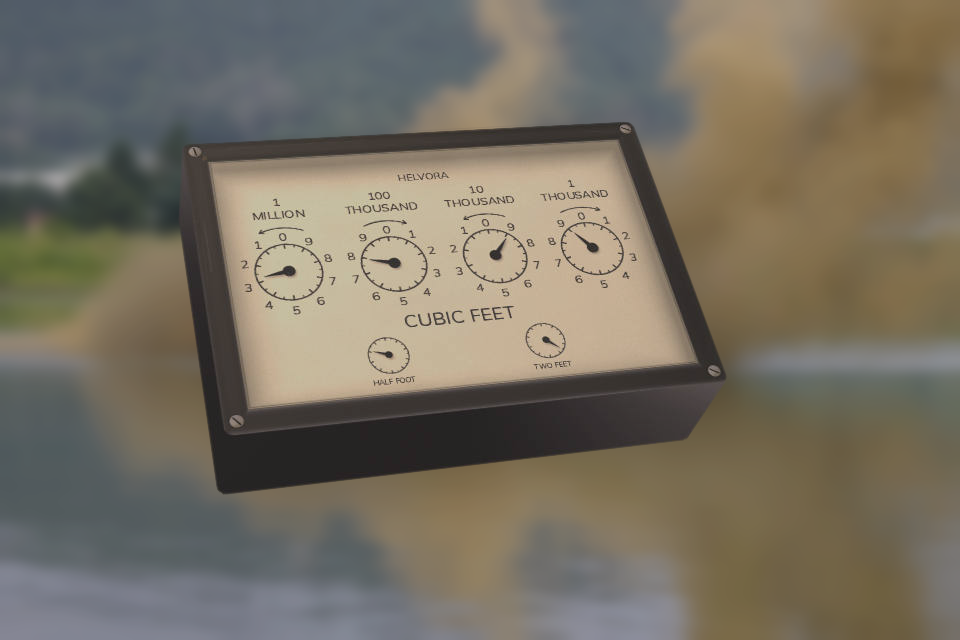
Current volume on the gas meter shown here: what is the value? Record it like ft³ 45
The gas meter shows ft³ 278900
